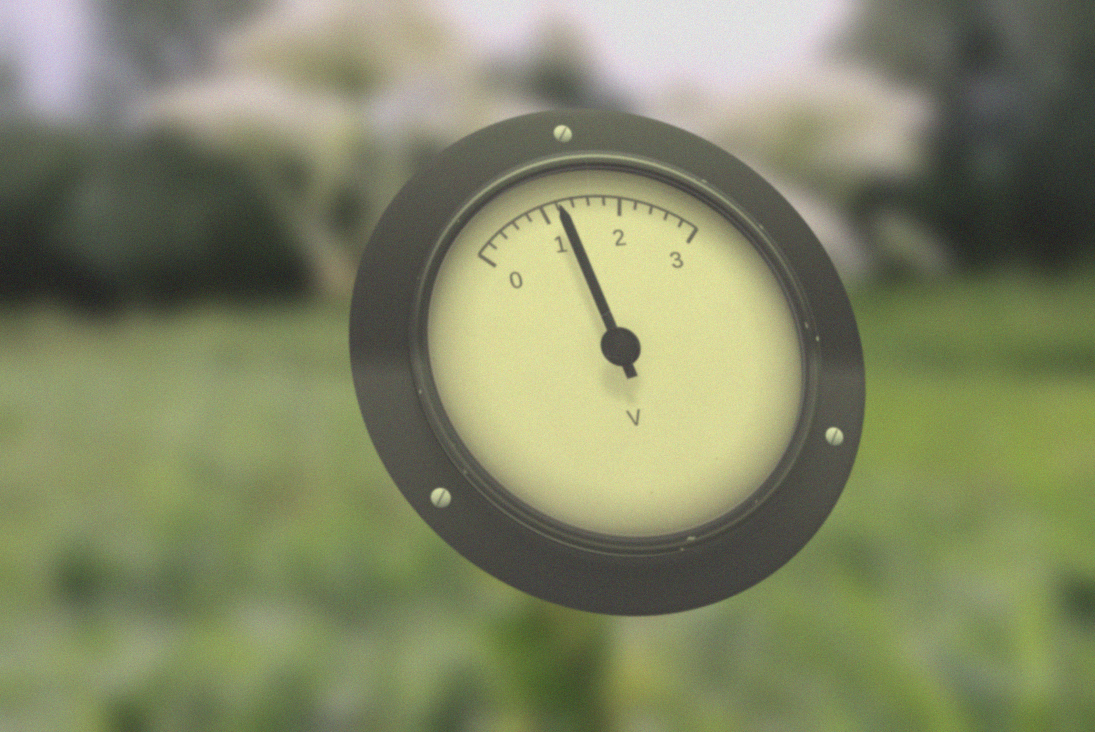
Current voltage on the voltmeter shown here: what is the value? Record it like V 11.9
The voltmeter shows V 1.2
